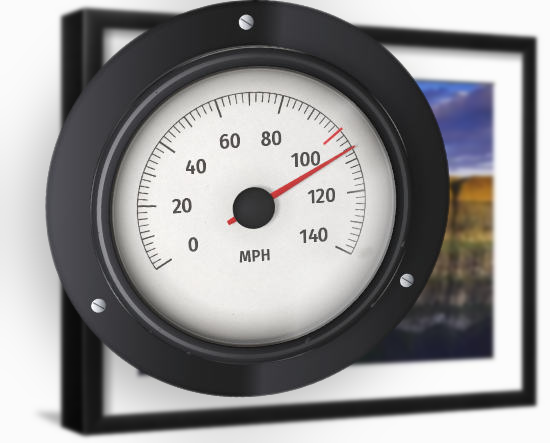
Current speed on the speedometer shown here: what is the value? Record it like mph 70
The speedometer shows mph 106
